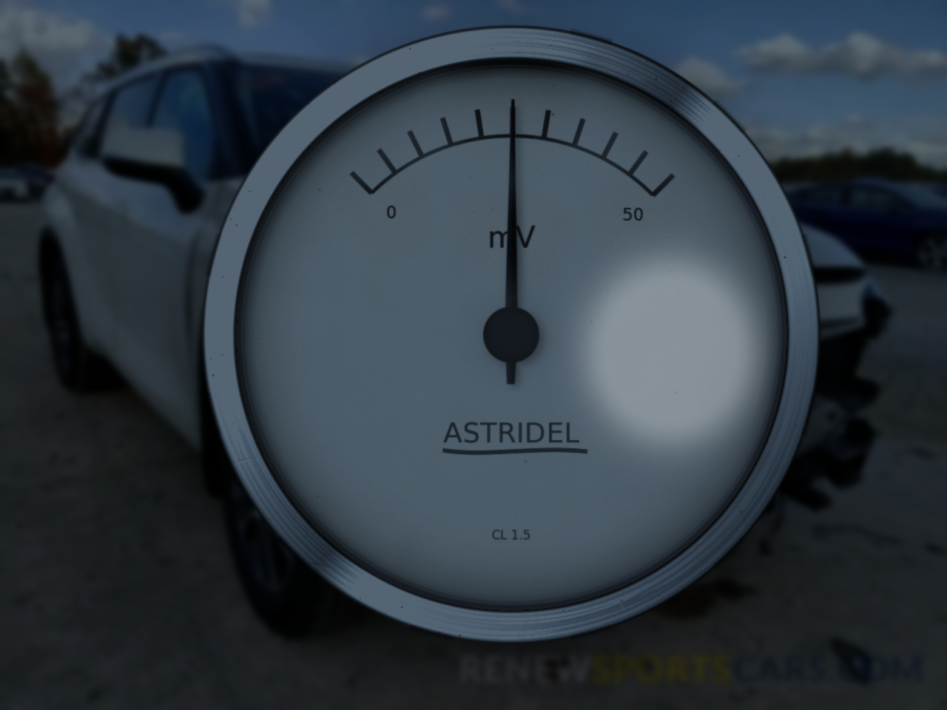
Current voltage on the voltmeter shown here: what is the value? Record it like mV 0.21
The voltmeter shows mV 25
